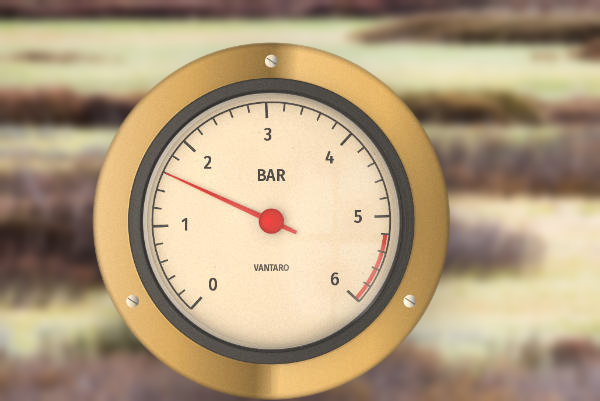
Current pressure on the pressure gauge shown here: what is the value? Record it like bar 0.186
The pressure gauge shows bar 1.6
